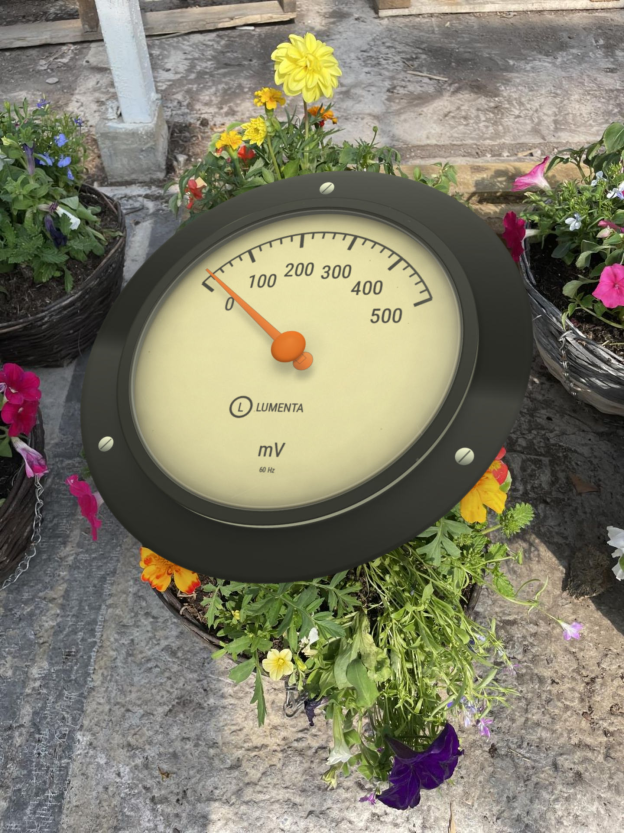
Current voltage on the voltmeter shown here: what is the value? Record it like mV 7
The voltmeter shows mV 20
